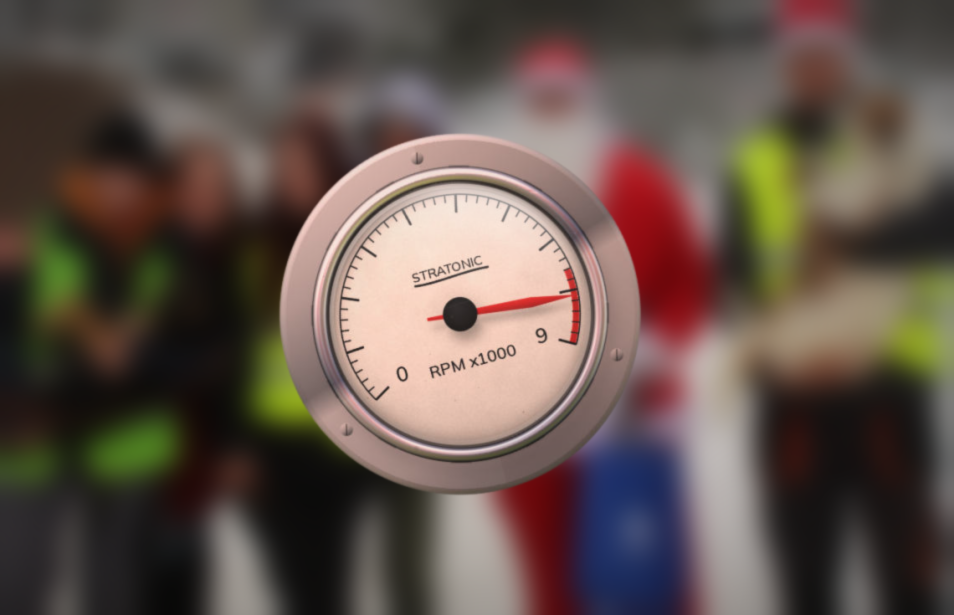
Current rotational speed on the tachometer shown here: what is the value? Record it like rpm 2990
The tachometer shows rpm 8100
